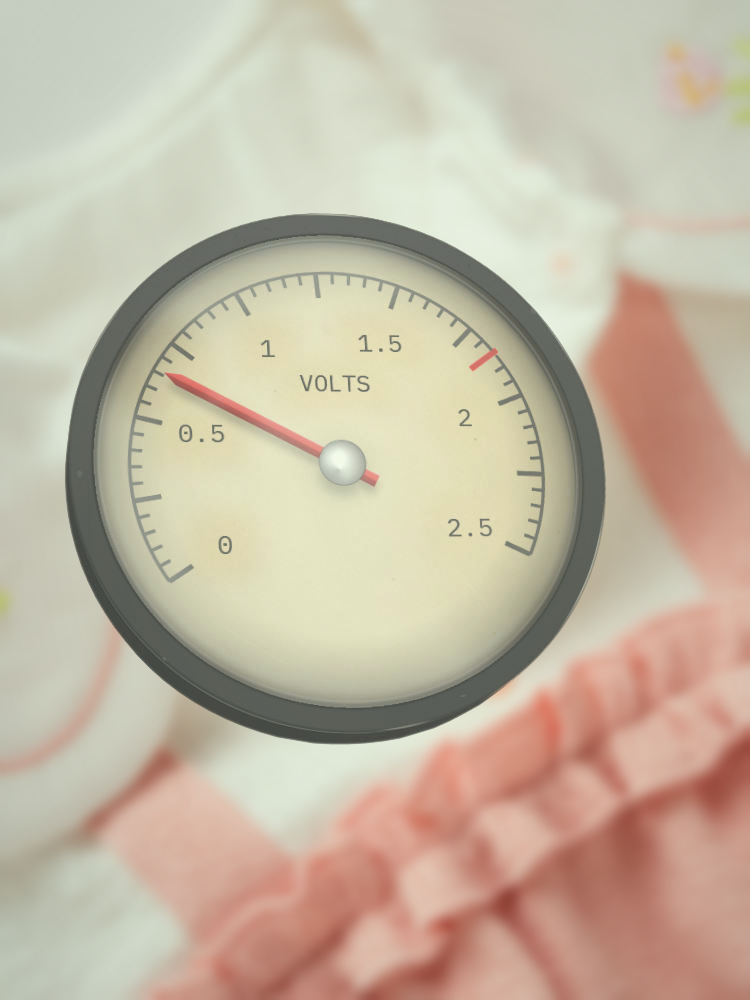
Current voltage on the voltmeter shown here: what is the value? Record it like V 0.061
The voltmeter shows V 0.65
